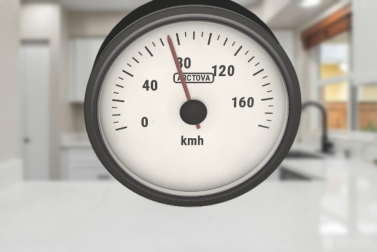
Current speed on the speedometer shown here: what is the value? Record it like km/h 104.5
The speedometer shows km/h 75
